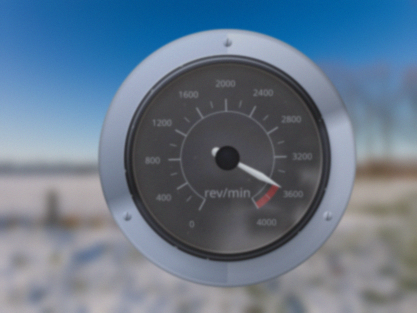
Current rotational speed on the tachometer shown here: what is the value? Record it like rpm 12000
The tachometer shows rpm 3600
